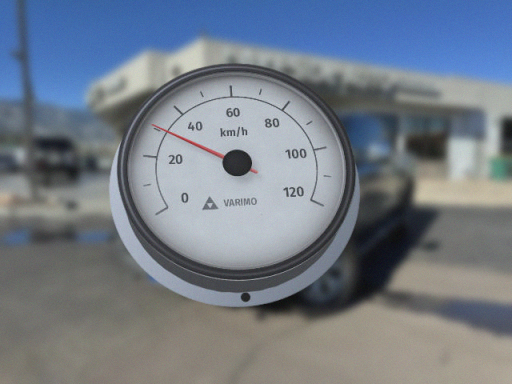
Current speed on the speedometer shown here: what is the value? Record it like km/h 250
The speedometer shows km/h 30
